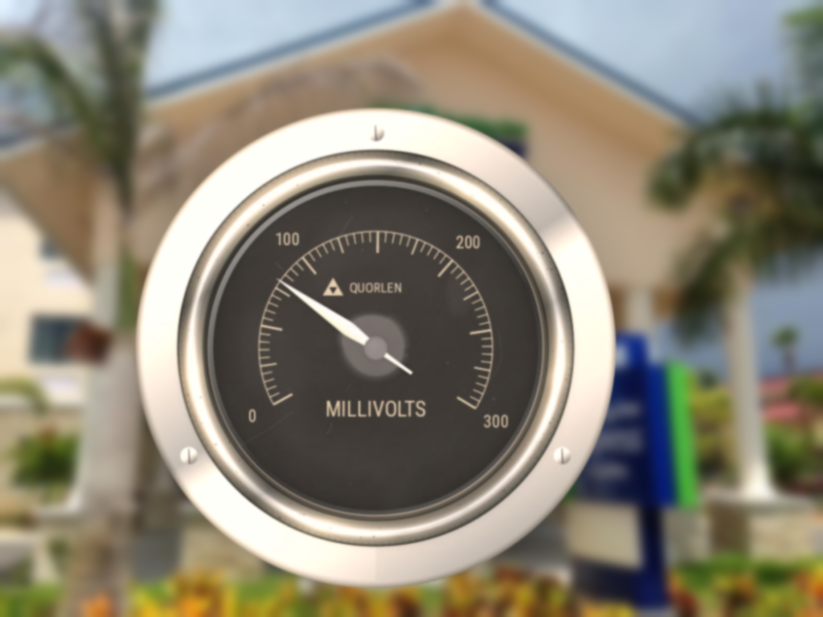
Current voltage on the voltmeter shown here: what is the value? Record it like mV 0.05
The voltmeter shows mV 80
